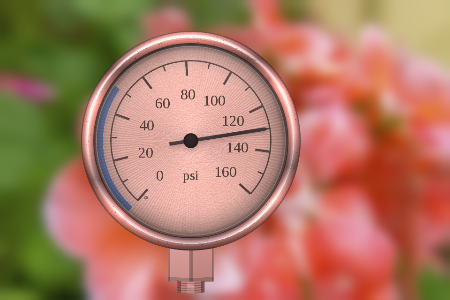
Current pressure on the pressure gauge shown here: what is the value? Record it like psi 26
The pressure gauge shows psi 130
